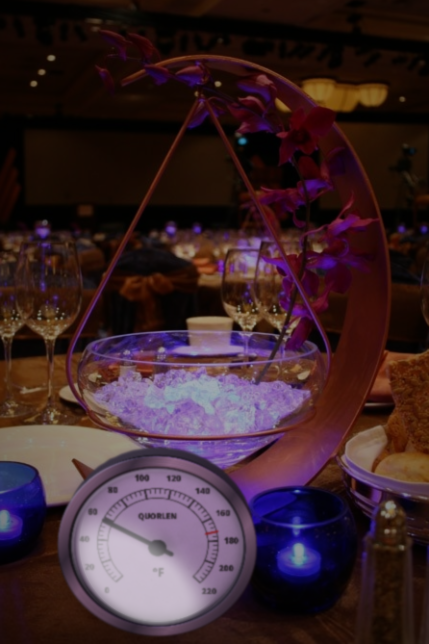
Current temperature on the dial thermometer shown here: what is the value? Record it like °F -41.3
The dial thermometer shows °F 60
